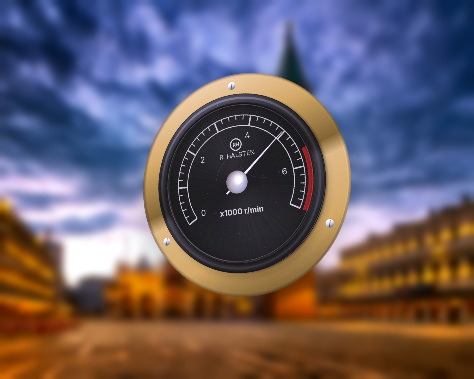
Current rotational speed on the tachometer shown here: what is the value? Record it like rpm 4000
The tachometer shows rpm 5000
